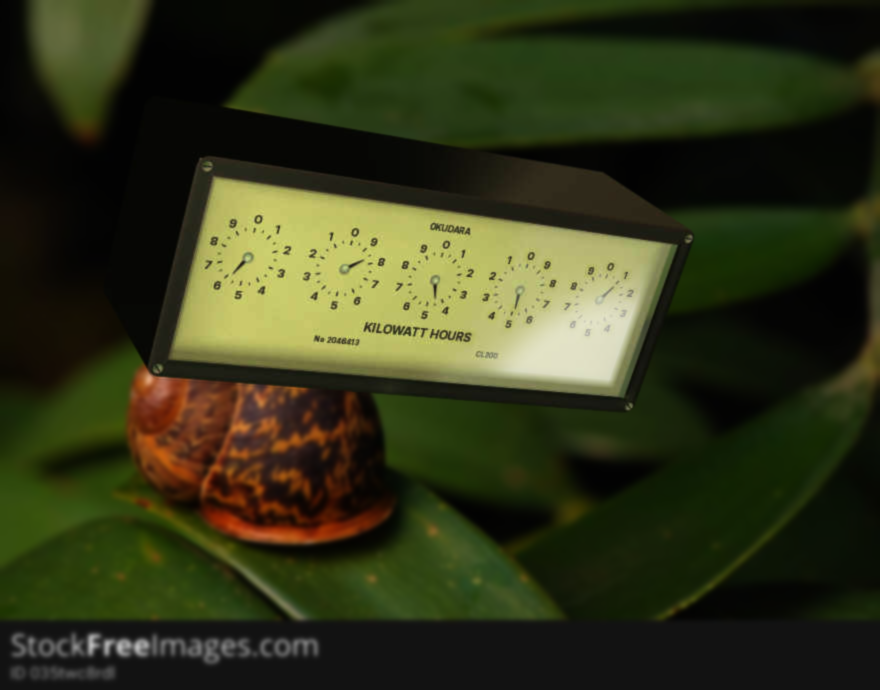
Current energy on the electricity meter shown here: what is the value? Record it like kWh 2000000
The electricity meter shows kWh 58451
